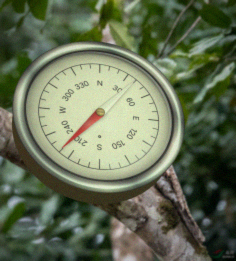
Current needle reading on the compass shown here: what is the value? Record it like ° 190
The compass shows ° 220
